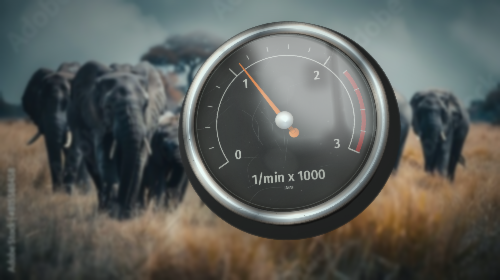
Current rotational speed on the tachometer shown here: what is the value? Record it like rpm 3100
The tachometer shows rpm 1100
